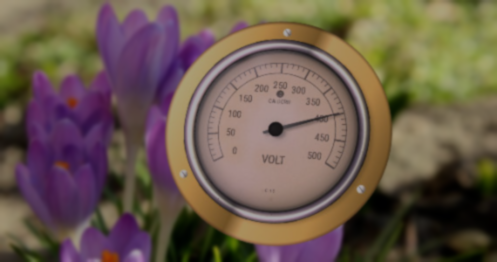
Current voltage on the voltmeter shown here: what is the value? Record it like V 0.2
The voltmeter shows V 400
